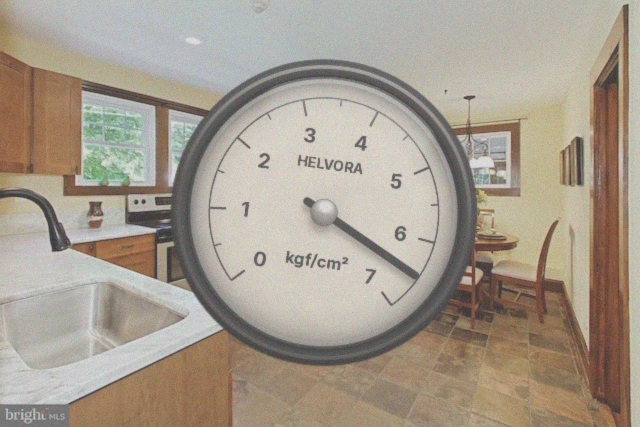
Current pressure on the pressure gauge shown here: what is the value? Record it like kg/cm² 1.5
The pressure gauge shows kg/cm² 6.5
